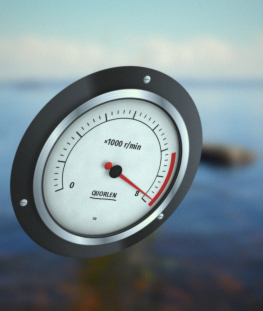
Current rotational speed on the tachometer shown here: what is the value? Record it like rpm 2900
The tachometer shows rpm 7800
